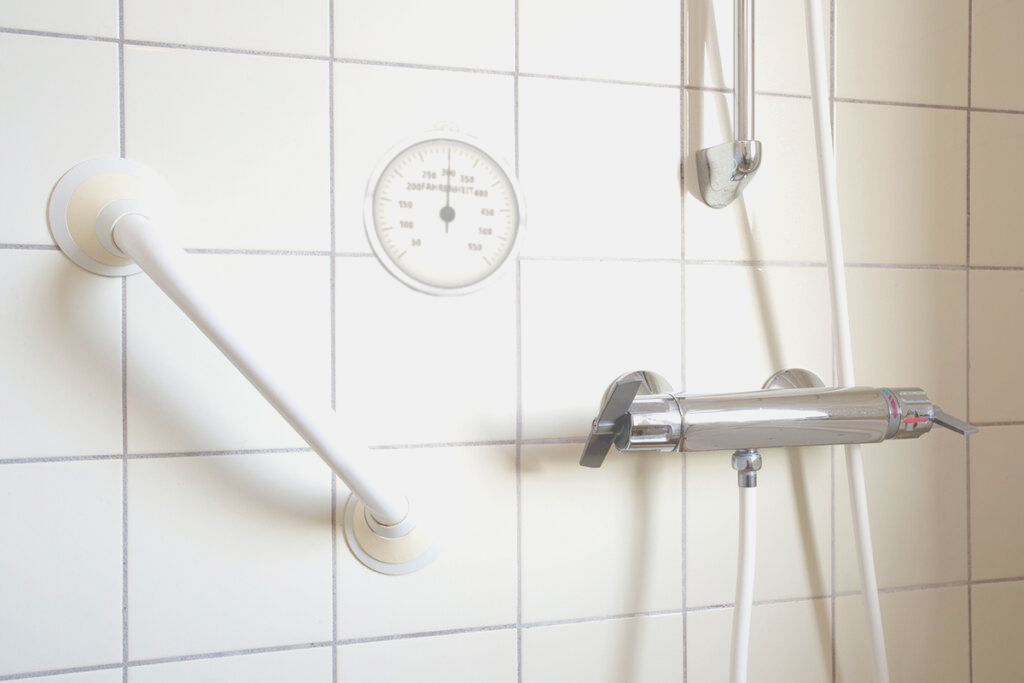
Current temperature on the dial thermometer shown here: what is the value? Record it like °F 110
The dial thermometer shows °F 300
